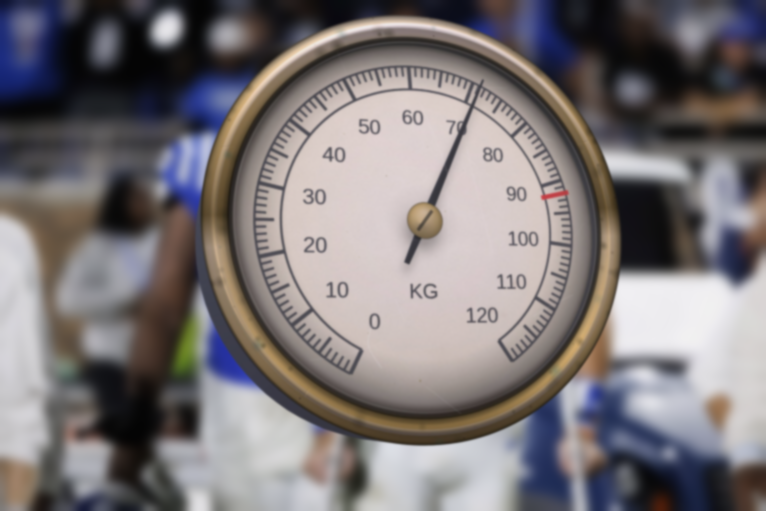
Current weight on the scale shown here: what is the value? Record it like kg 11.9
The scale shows kg 71
